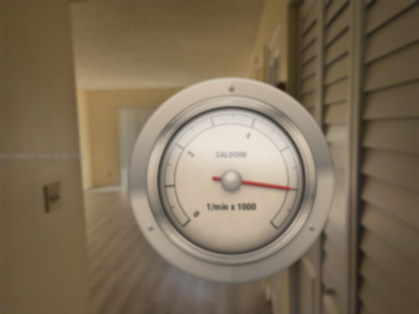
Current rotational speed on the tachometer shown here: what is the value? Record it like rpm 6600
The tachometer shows rpm 6000
